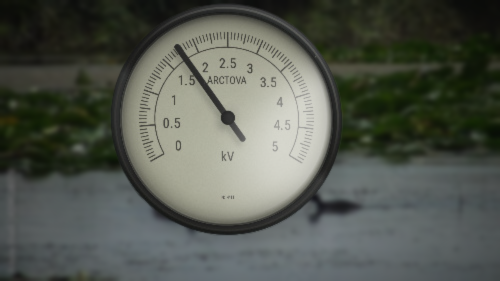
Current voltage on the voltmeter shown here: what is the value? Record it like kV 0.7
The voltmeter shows kV 1.75
